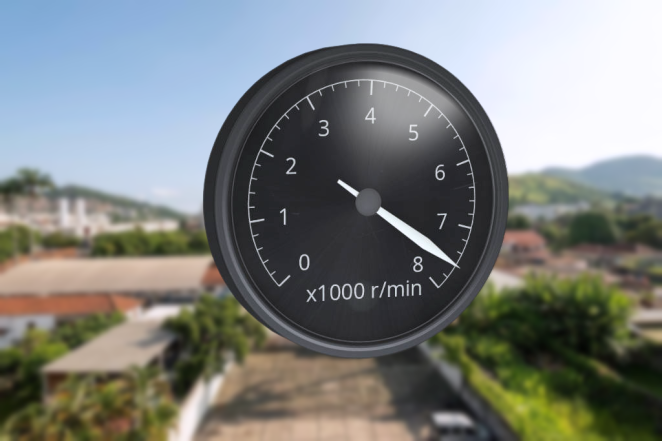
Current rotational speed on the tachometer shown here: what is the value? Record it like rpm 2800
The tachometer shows rpm 7600
